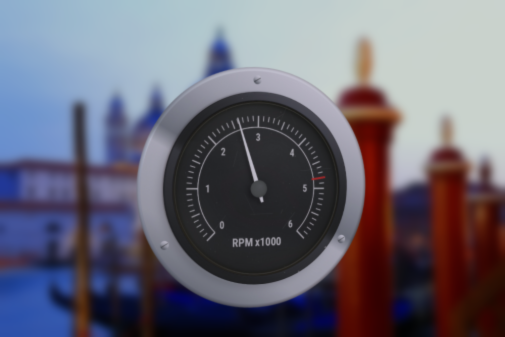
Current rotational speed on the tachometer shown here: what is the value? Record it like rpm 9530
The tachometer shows rpm 2600
